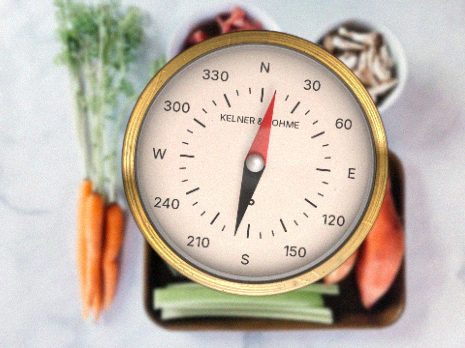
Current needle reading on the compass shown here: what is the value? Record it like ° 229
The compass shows ° 10
